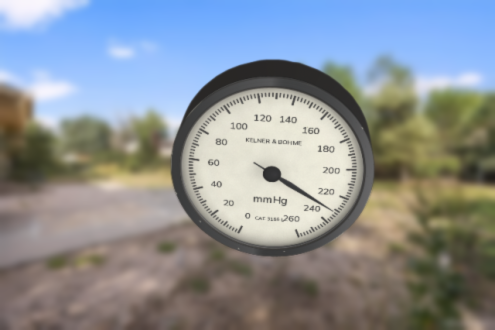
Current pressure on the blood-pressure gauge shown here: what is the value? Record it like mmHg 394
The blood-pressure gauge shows mmHg 230
